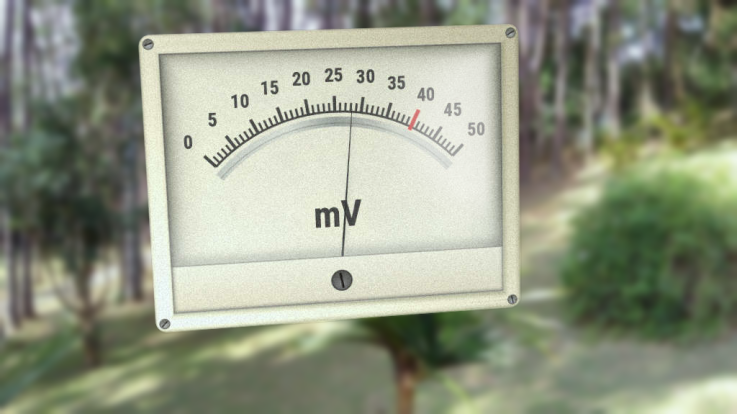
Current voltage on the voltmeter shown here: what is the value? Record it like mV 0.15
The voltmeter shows mV 28
